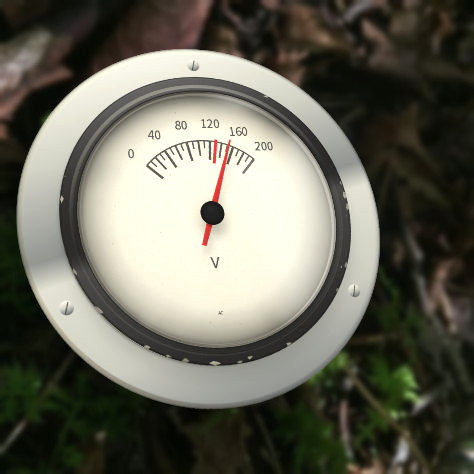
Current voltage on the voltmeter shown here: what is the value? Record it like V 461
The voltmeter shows V 150
